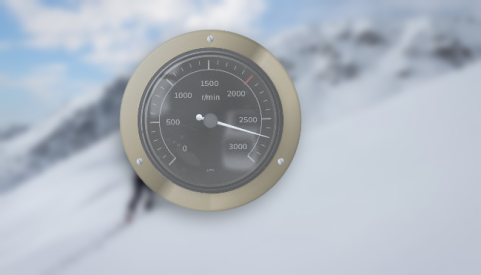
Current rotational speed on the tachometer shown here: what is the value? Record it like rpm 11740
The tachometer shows rpm 2700
